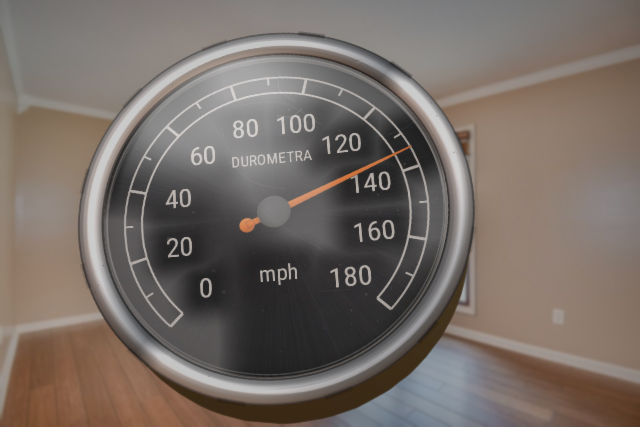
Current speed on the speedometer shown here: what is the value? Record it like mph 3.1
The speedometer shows mph 135
